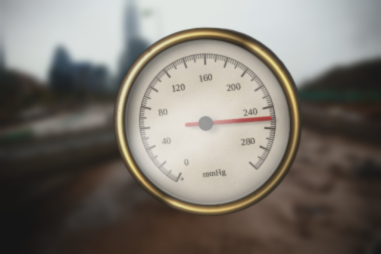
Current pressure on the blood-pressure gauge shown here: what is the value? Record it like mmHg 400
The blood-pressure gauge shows mmHg 250
